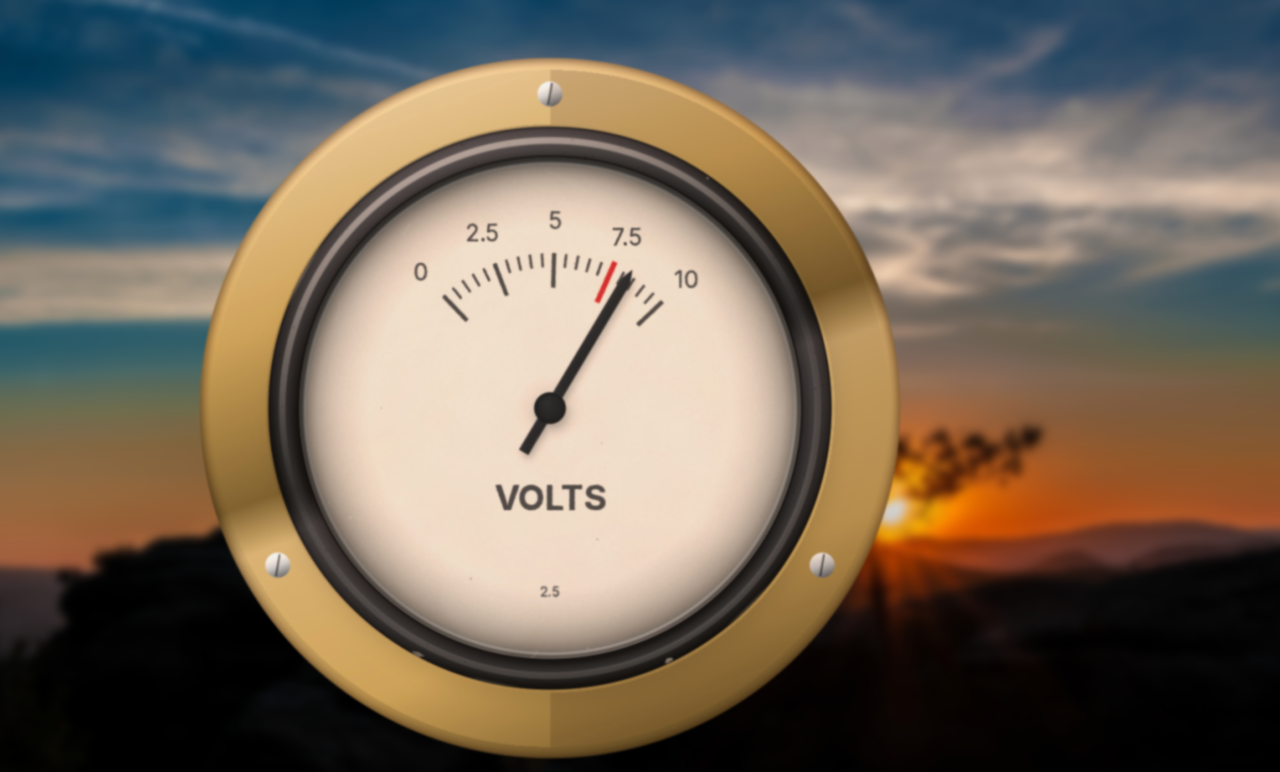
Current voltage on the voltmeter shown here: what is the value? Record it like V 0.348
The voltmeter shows V 8.25
